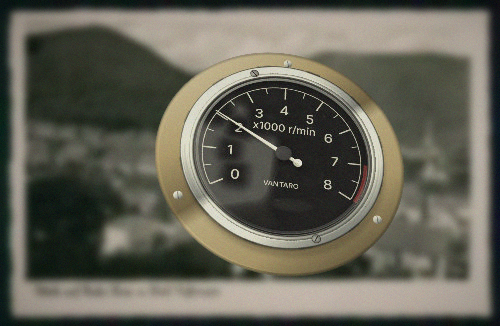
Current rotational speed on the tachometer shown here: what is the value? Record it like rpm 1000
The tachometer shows rpm 2000
